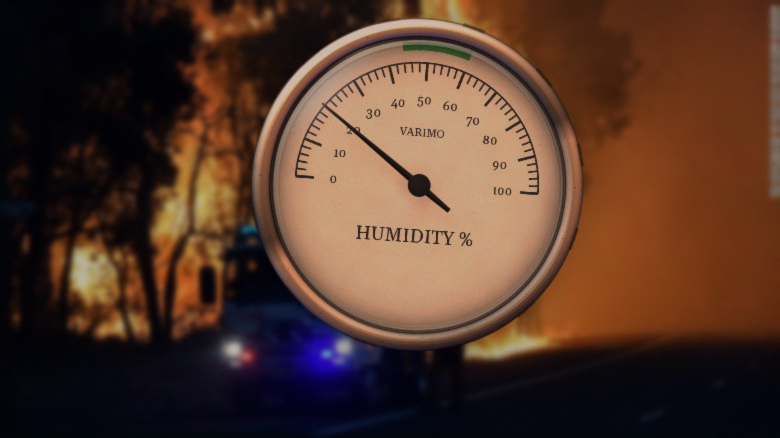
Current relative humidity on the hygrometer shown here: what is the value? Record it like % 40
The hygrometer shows % 20
